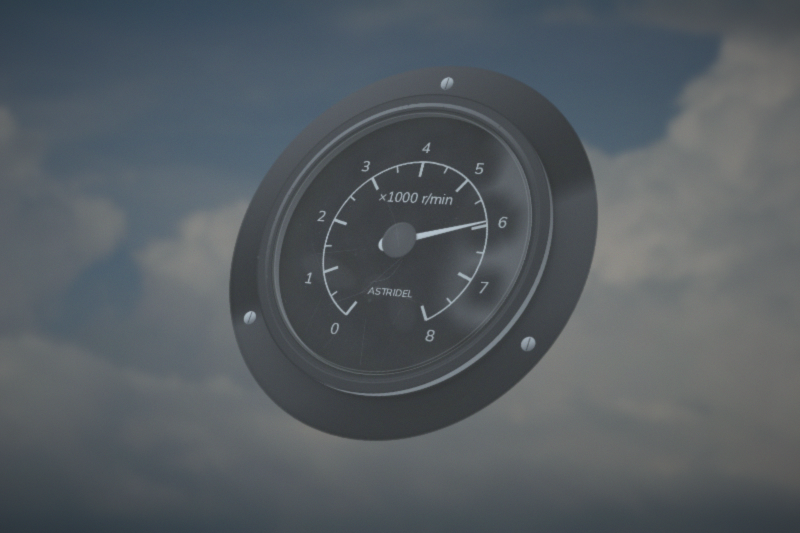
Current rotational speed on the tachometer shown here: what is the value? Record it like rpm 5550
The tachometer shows rpm 6000
